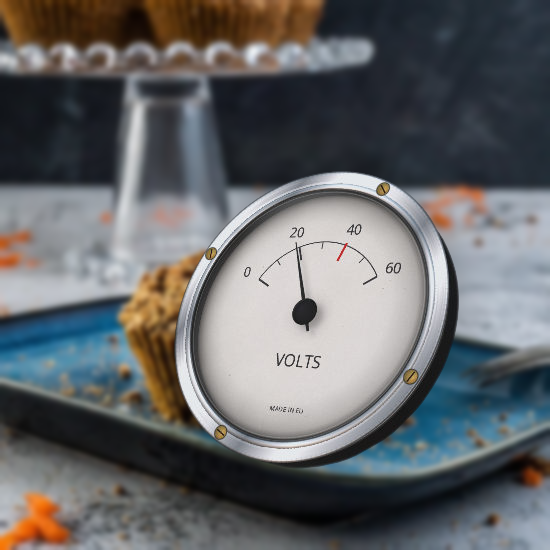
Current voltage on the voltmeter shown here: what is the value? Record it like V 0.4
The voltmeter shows V 20
